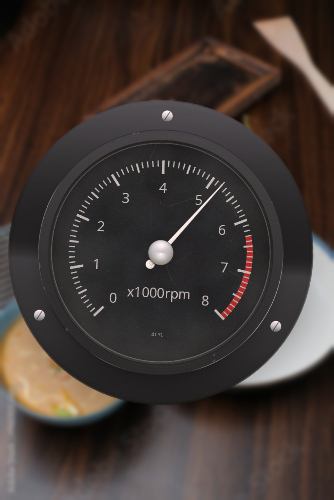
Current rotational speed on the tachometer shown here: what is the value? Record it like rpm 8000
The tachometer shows rpm 5200
